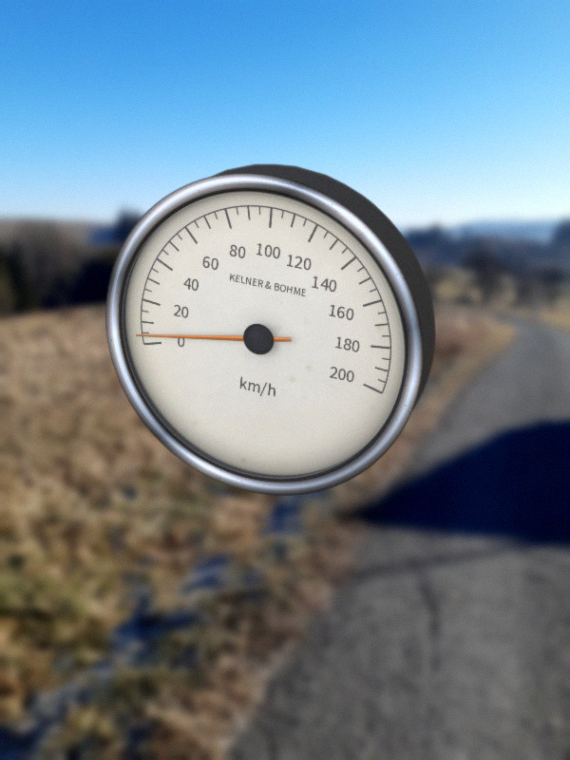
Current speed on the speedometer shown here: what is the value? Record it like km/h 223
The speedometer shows km/h 5
